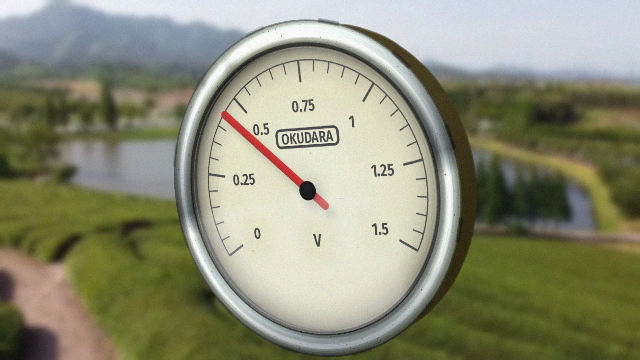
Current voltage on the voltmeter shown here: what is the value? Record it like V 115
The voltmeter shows V 0.45
